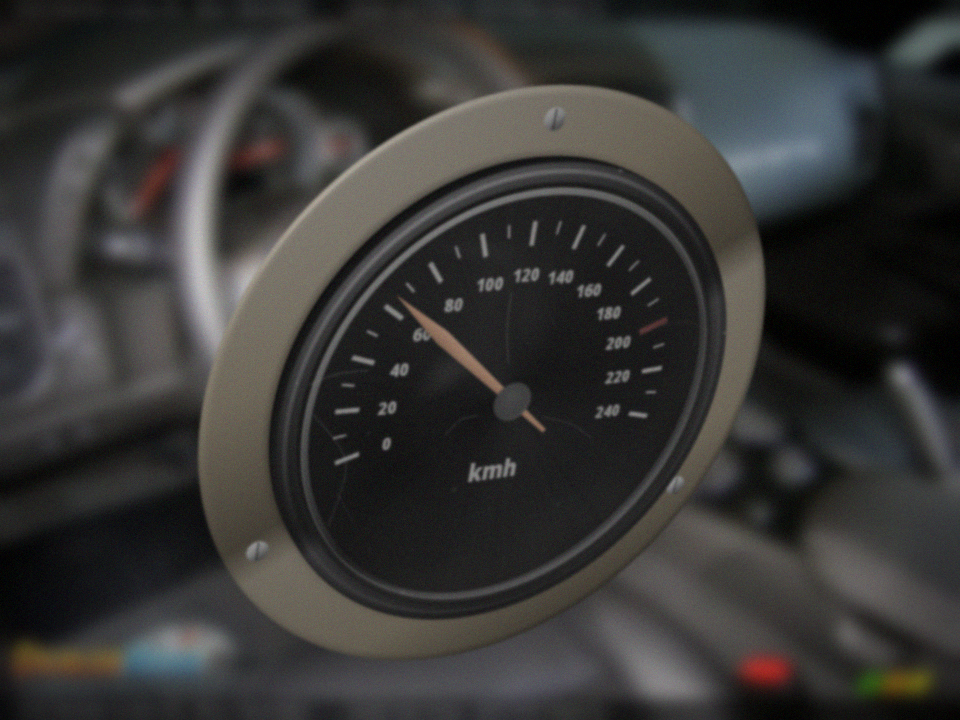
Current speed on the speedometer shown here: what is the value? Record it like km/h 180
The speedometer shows km/h 65
